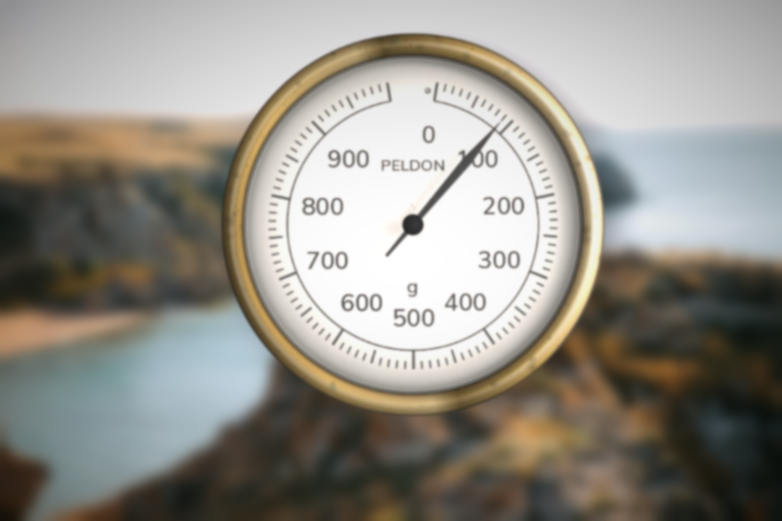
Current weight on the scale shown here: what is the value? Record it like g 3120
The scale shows g 90
